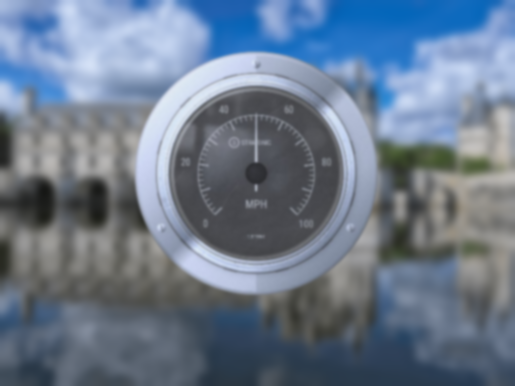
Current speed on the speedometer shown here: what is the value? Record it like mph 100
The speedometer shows mph 50
